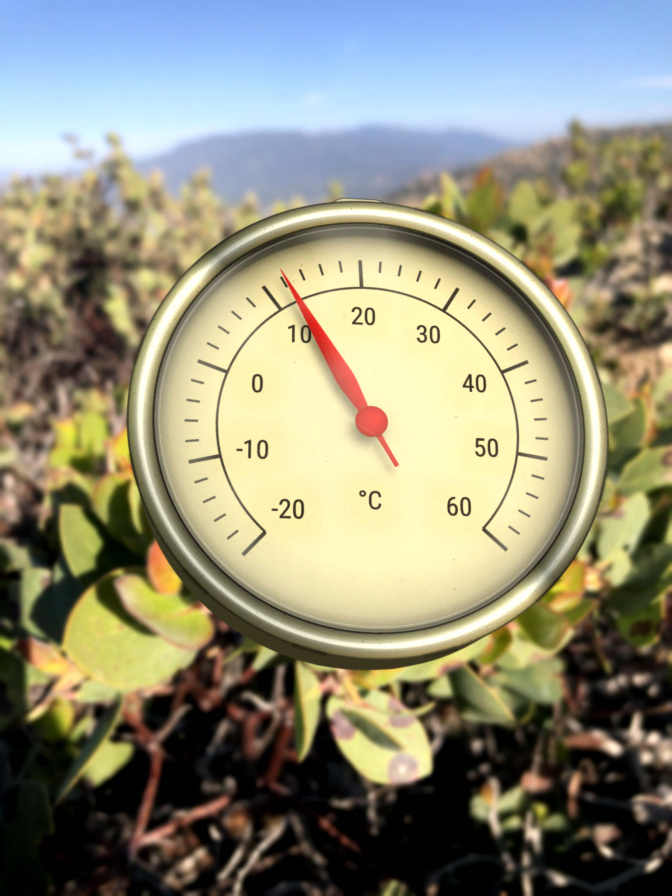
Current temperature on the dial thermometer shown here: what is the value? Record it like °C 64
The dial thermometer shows °C 12
